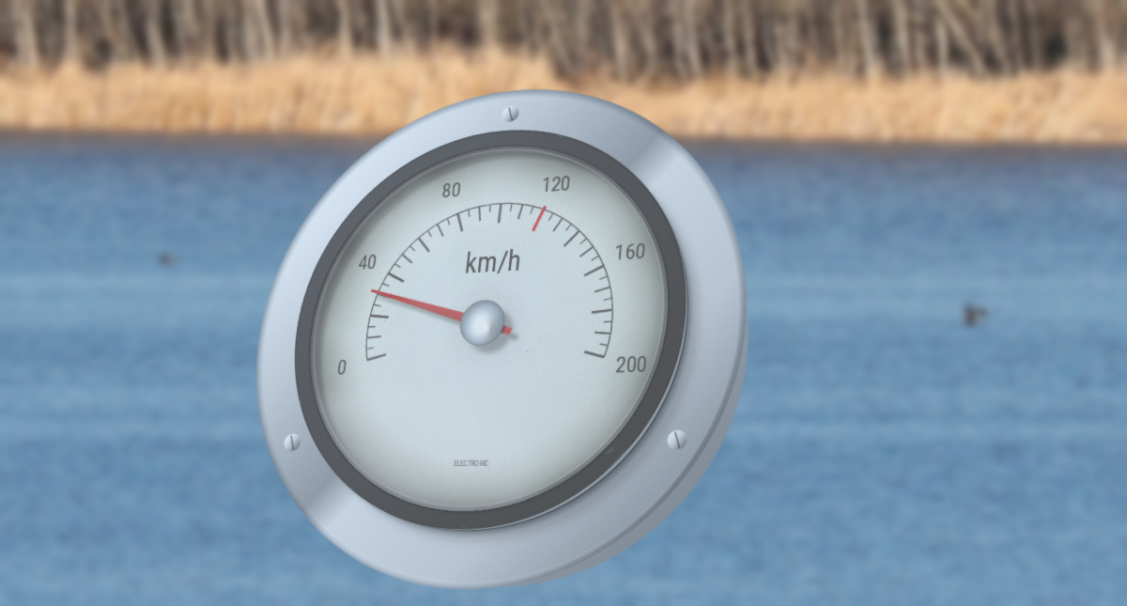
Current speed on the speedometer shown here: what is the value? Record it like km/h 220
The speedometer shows km/h 30
